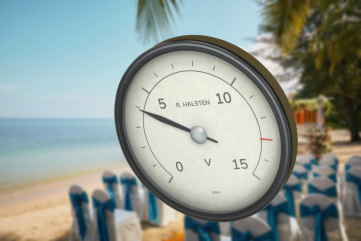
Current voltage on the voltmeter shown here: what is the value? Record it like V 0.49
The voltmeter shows V 4
